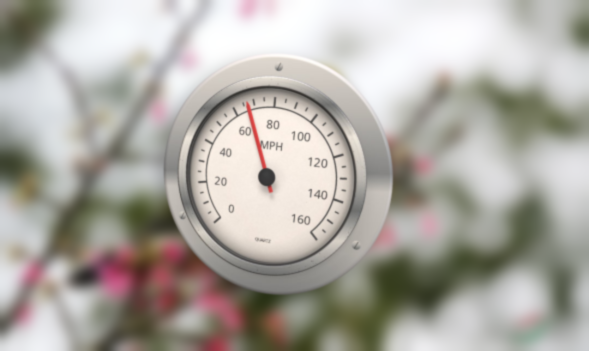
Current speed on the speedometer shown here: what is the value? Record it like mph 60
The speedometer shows mph 67.5
